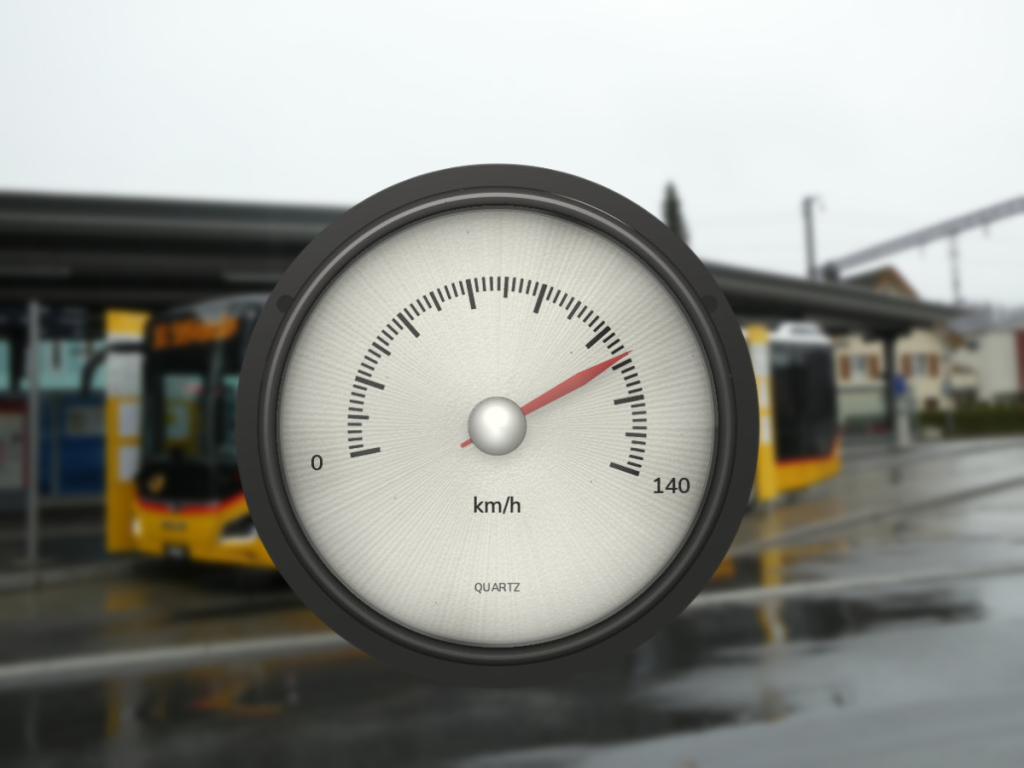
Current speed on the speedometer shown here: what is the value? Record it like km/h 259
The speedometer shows km/h 108
